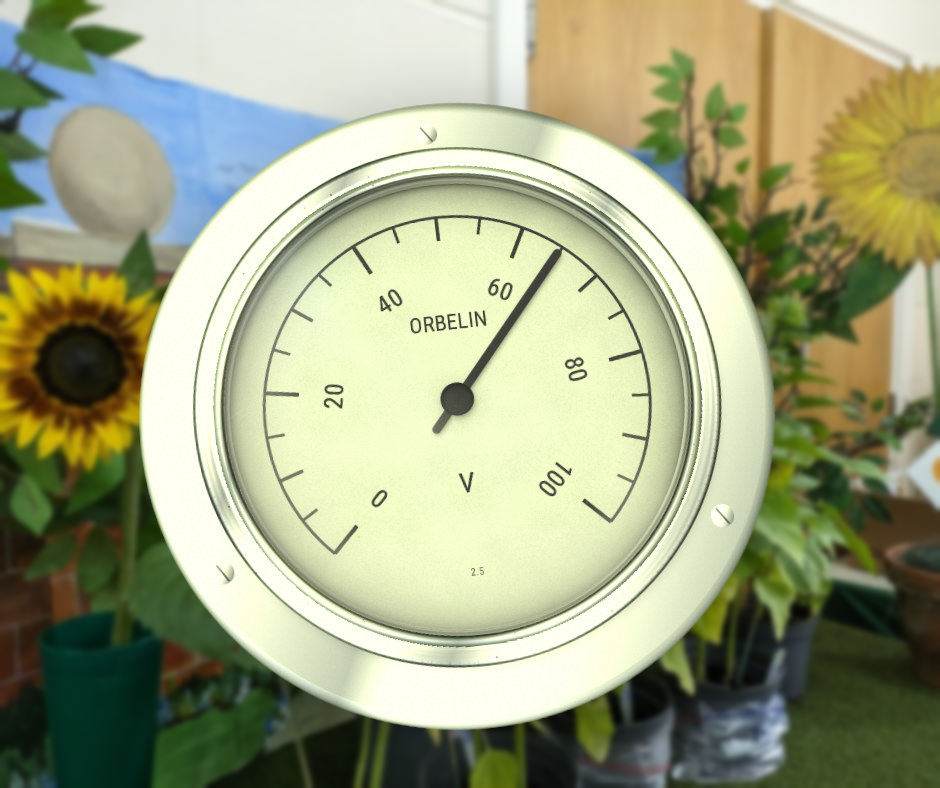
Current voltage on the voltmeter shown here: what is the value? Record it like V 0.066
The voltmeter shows V 65
